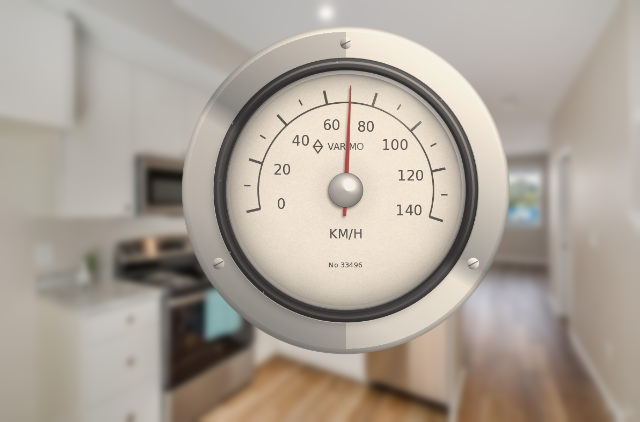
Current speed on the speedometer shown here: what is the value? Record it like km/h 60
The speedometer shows km/h 70
